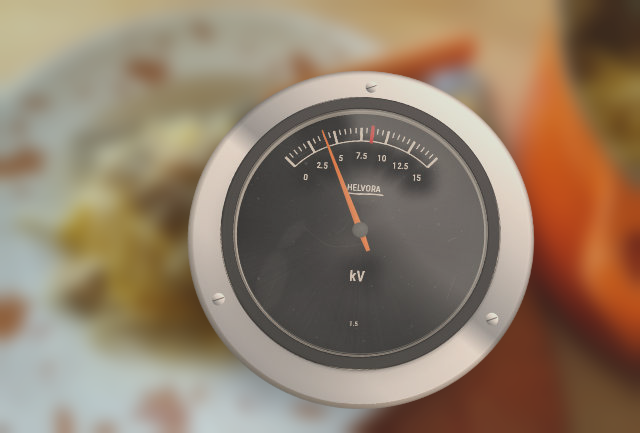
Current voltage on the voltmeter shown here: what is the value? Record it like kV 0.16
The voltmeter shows kV 4
